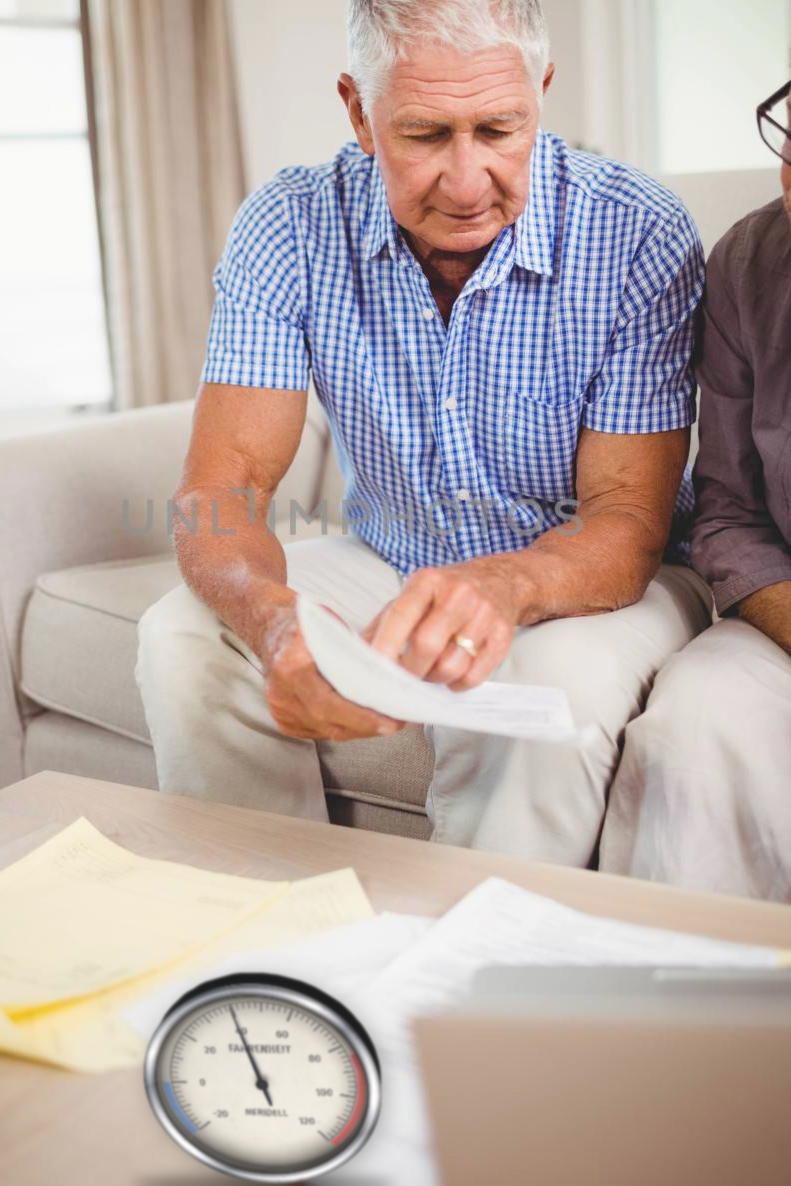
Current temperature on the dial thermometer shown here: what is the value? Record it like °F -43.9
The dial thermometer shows °F 40
